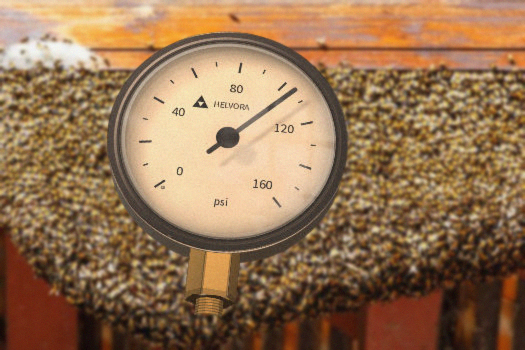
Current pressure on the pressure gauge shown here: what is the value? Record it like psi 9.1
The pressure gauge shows psi 105
